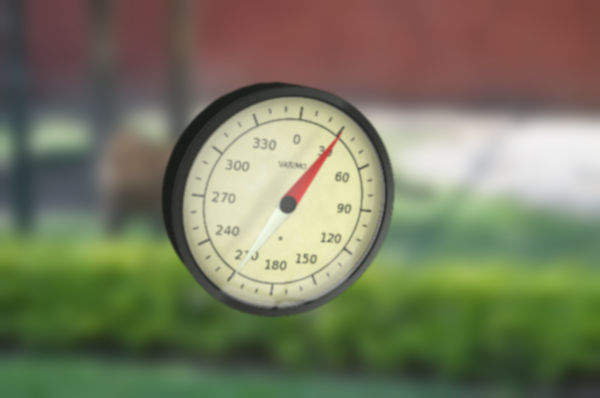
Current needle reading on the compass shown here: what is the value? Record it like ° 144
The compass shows ° 30
